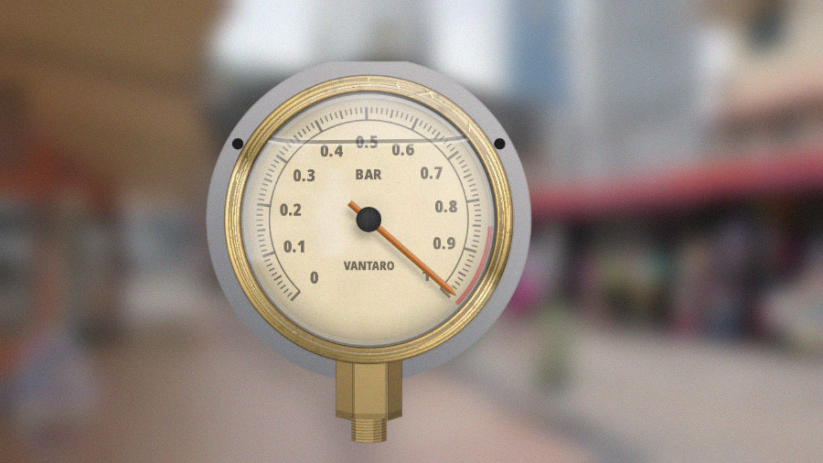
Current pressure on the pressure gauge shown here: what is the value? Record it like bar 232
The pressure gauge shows bar 0.99
